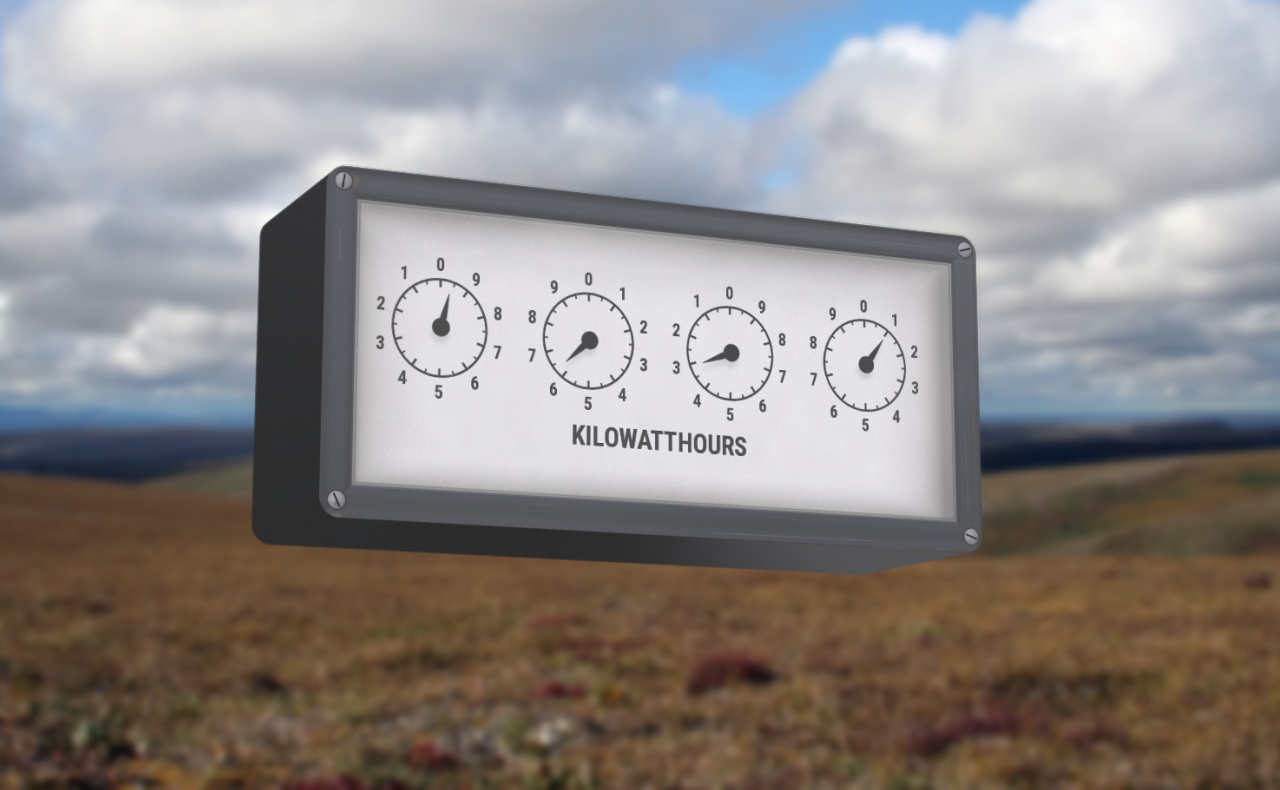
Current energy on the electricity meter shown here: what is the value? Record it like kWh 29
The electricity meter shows kWh 9631
